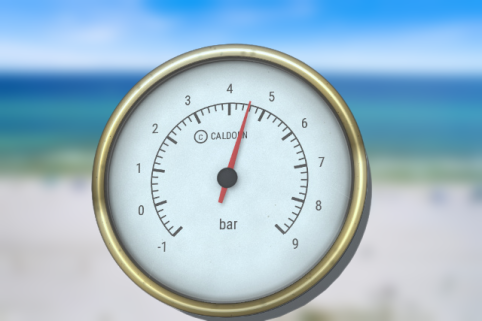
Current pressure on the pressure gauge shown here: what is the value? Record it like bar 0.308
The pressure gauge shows bar 4.6
